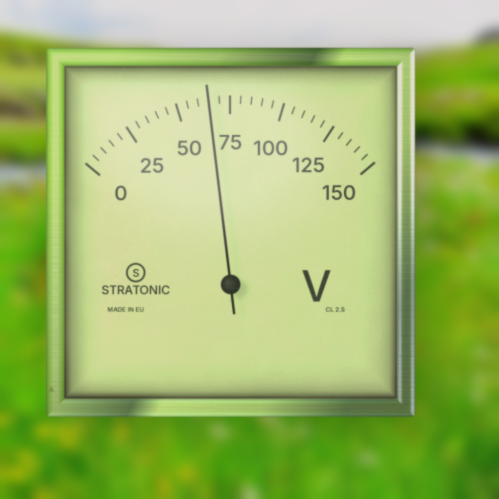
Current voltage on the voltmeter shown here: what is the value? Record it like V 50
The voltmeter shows V 65
